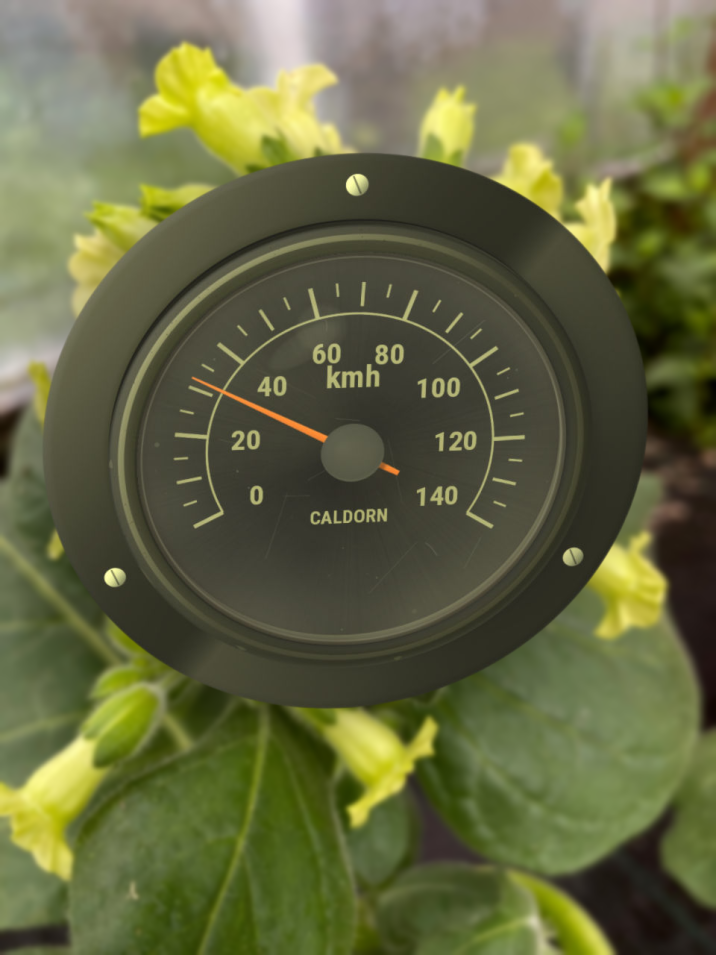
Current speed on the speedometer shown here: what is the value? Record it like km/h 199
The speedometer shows km/h 32.5
